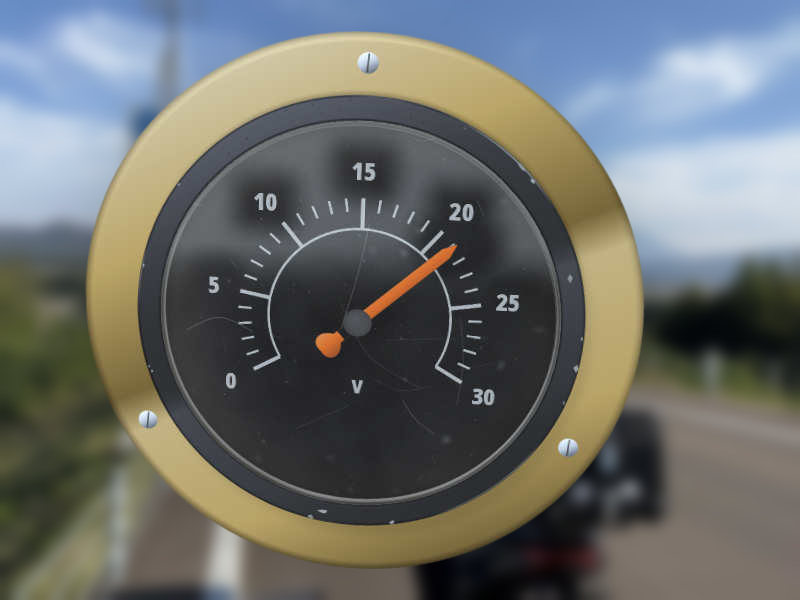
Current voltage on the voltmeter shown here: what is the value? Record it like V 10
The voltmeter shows V 21
